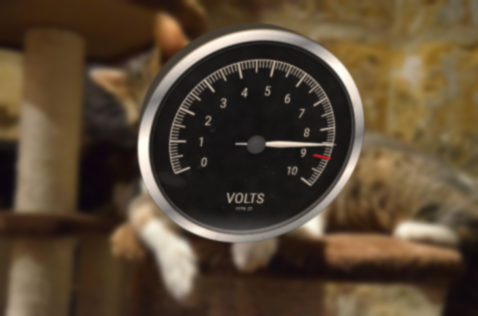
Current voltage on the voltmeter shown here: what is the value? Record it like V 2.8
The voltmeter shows V 8.5
